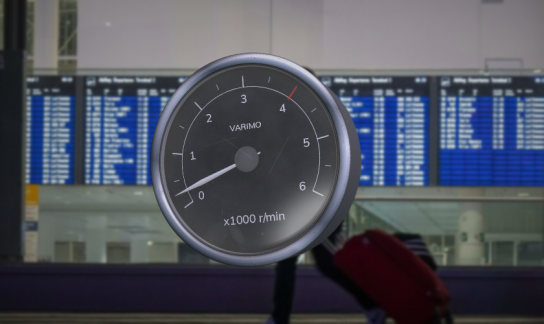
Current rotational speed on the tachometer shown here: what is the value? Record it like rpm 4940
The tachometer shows rpm 250
